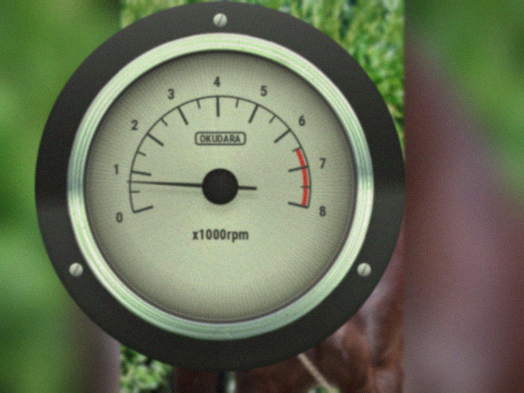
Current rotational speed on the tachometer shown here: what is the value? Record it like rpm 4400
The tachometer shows rpm 750
